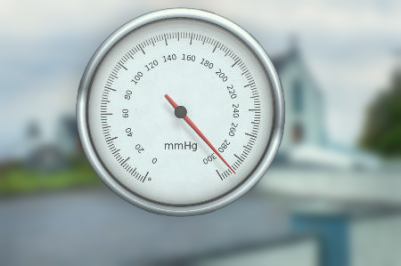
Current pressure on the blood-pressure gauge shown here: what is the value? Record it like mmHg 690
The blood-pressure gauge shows mmHg 290
